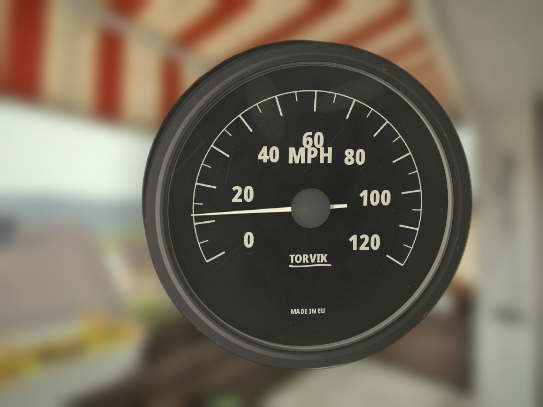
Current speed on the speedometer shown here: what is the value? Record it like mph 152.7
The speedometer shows mph 12.5
